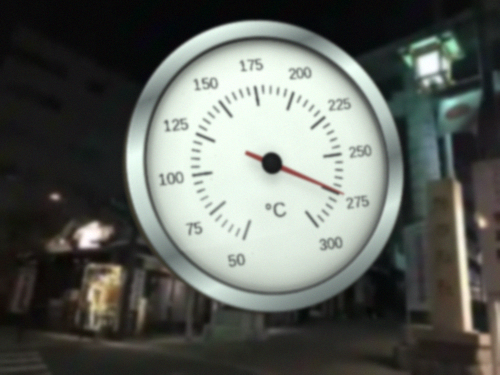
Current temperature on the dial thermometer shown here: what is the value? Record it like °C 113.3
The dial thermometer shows °C 275
